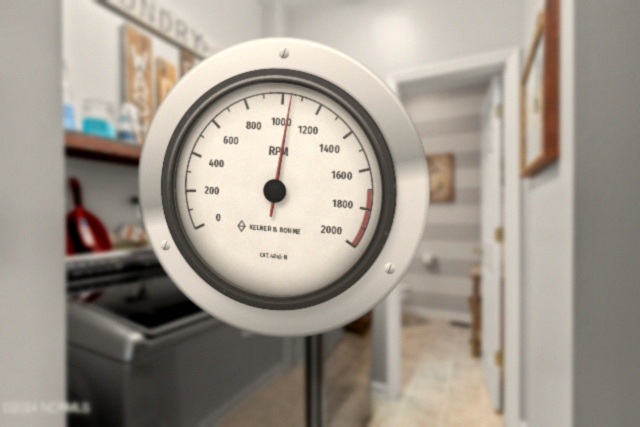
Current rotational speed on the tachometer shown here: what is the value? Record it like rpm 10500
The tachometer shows rpm 1050
